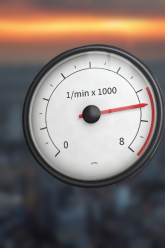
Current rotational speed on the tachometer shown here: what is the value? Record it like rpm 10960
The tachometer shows rpm 6500
